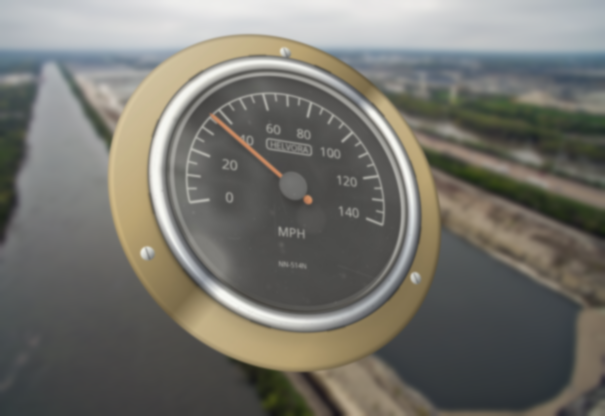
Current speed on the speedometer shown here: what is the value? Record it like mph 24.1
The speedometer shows mph 35
